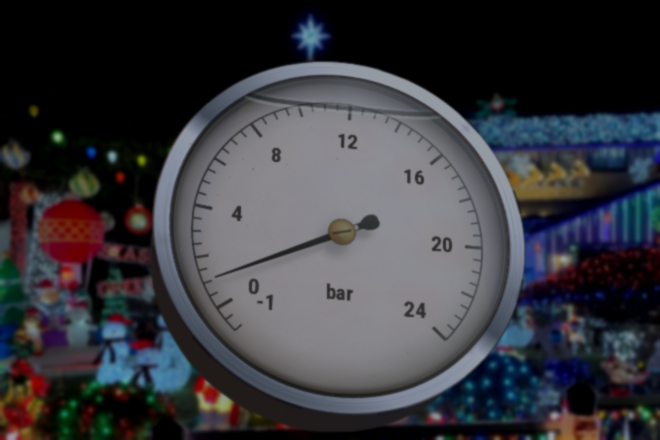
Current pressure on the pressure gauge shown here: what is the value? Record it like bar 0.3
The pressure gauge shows bar 1
